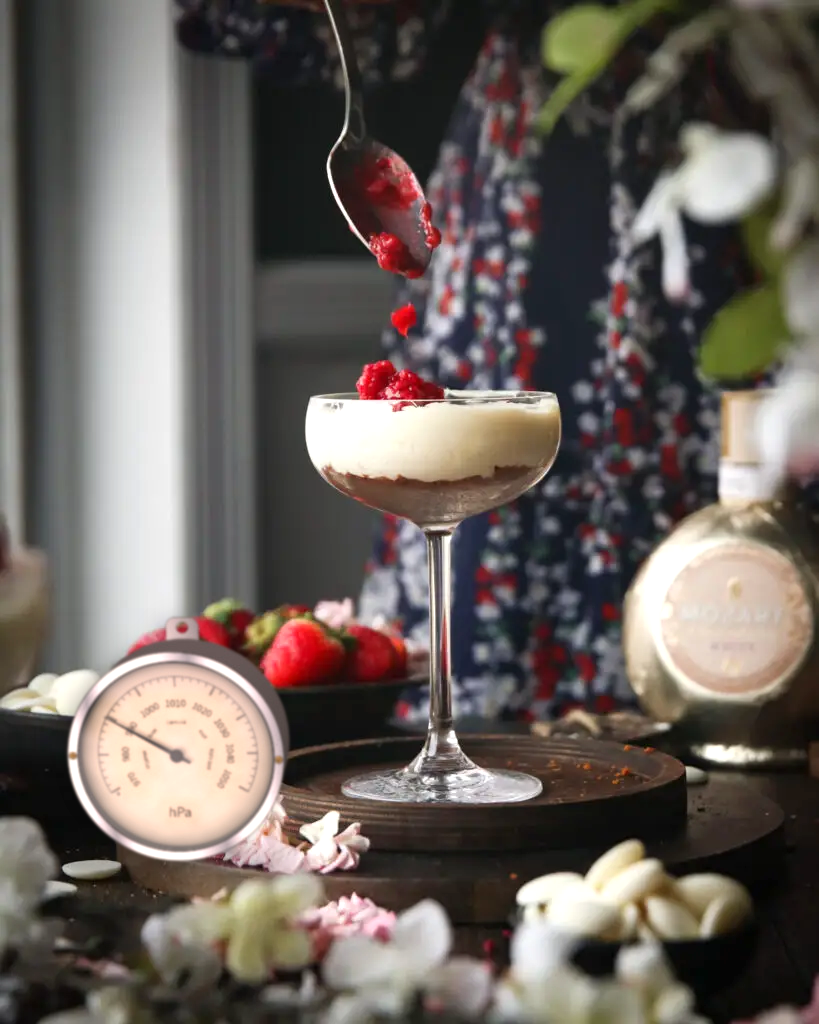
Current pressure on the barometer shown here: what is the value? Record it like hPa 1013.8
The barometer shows hPa 990
